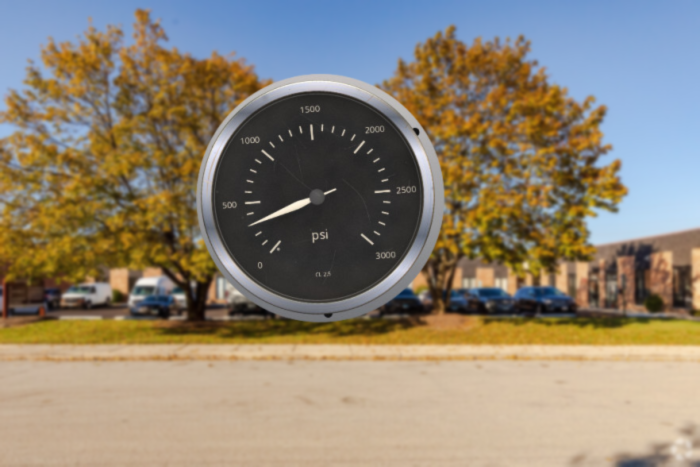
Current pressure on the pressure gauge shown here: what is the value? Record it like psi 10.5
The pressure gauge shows psi 300
